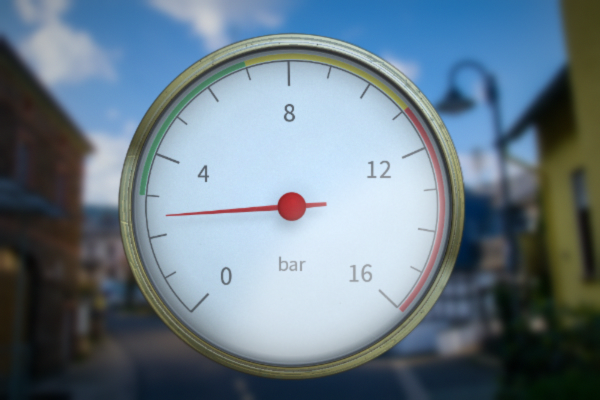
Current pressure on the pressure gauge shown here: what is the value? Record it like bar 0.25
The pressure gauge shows bar 2.5
